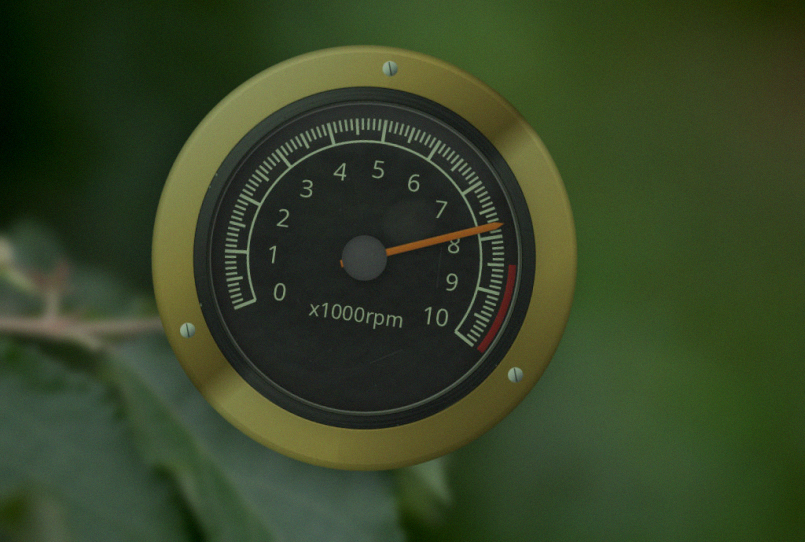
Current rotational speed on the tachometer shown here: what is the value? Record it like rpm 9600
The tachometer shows rpm 7800
